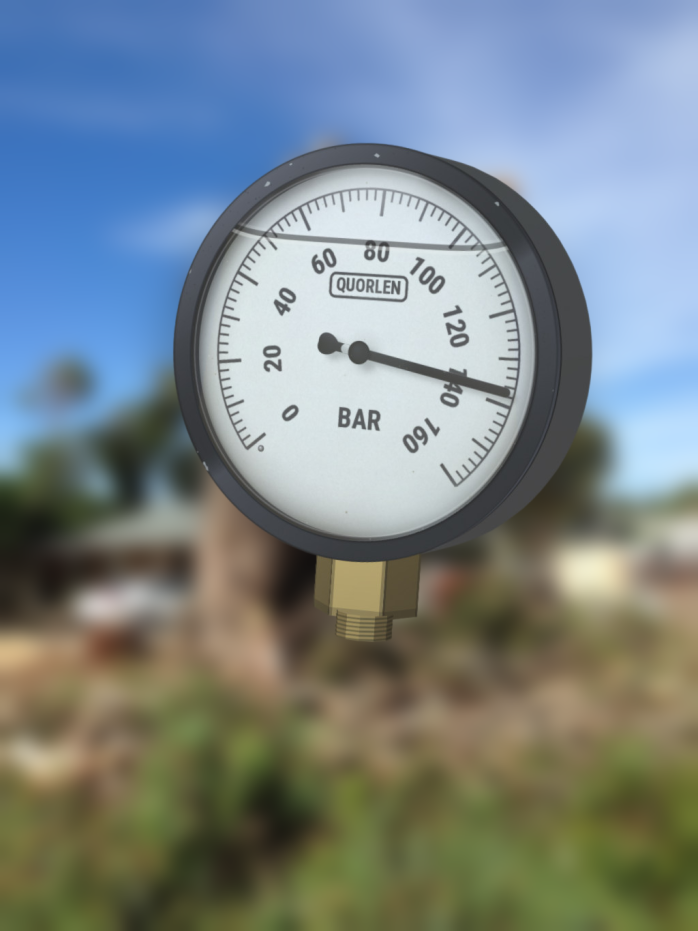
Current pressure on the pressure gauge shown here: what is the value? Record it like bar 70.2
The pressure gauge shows bar 137
